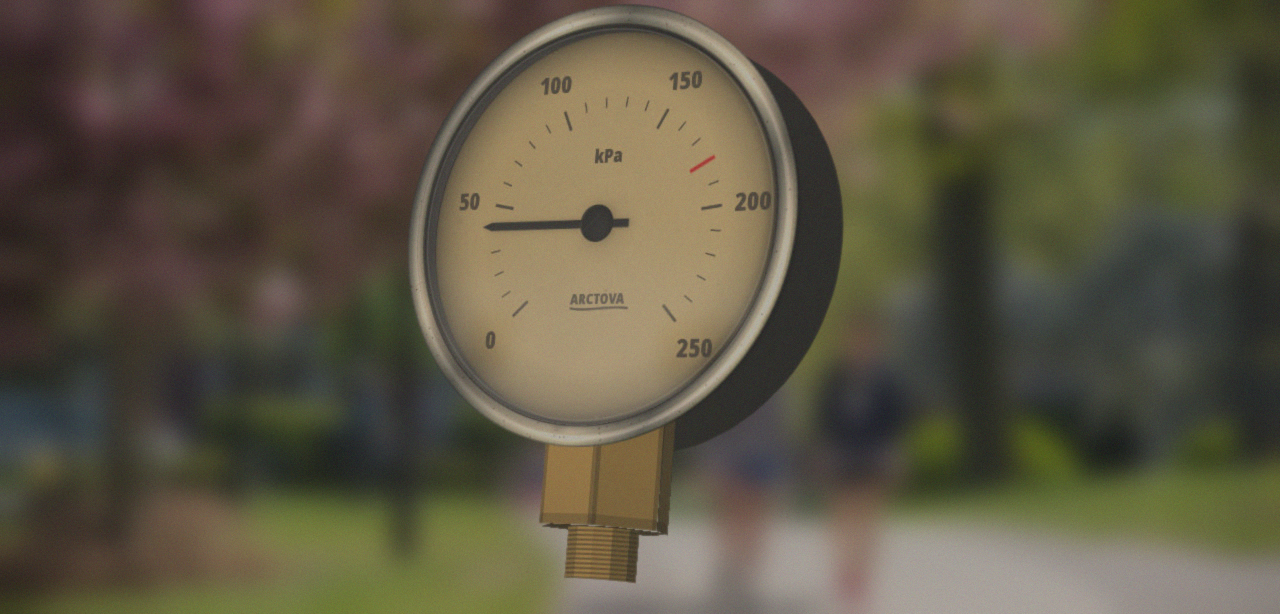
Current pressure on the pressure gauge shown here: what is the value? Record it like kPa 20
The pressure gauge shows kPa 40
